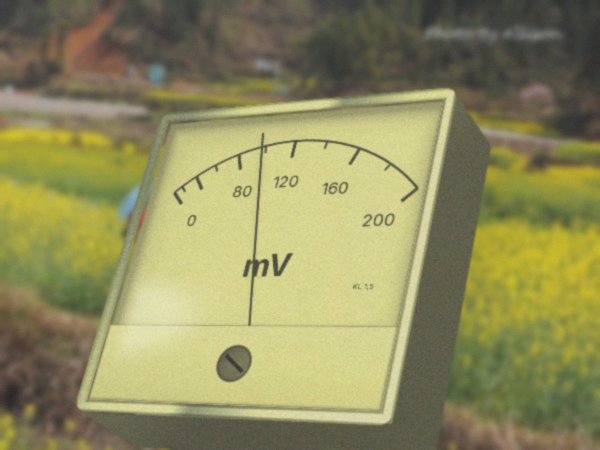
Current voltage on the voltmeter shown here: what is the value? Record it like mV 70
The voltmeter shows mV 100
